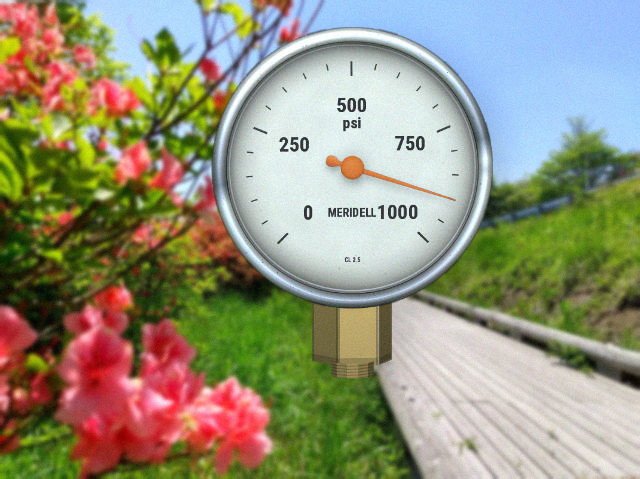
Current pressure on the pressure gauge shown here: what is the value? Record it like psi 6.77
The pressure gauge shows psi 900
